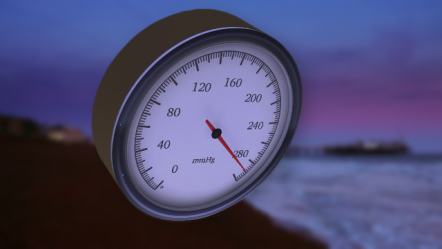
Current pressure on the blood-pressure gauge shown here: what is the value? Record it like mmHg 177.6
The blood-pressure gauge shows mmHg 290
